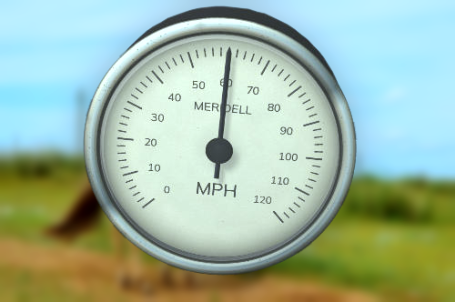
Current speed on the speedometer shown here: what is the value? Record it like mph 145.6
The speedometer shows mph 60
